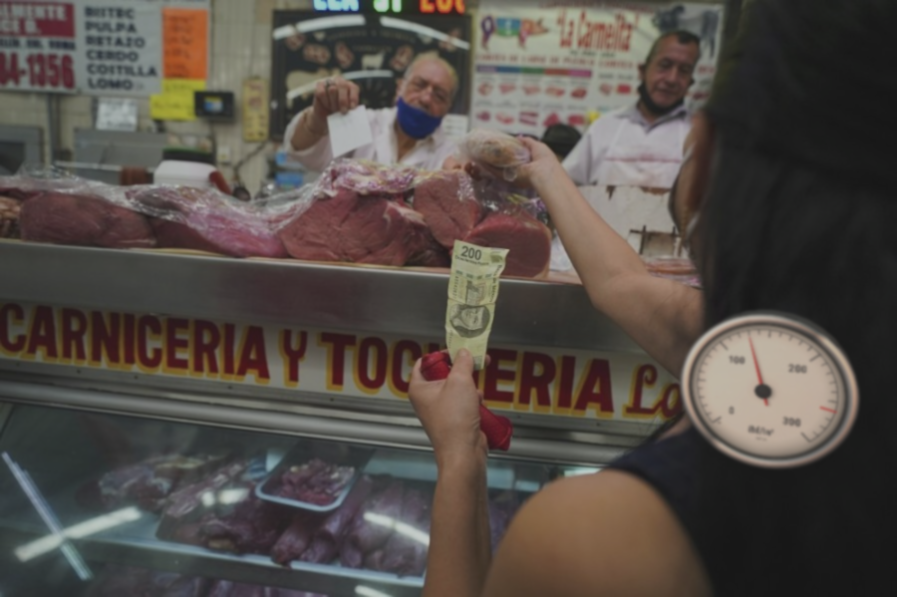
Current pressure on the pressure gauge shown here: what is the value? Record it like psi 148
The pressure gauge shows psi 130
